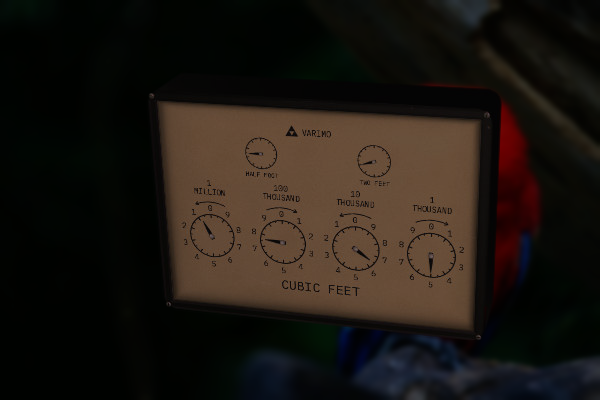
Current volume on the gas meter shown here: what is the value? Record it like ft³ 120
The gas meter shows ft³ 76500
